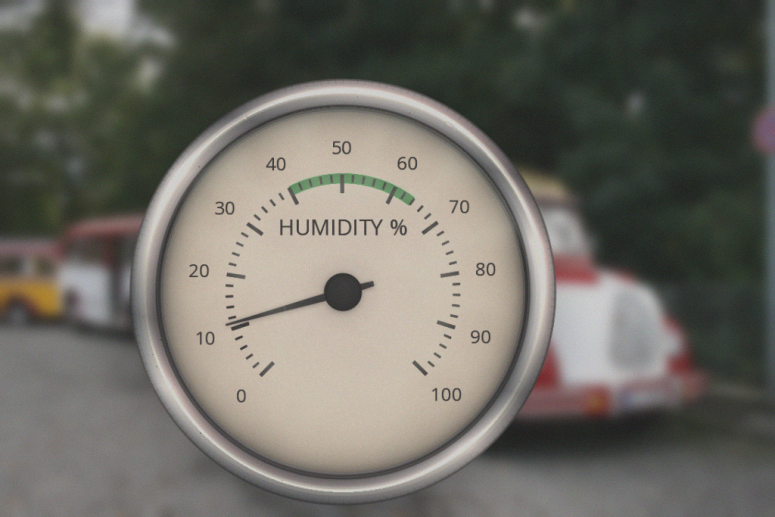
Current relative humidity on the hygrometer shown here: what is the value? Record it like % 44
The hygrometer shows % 11
